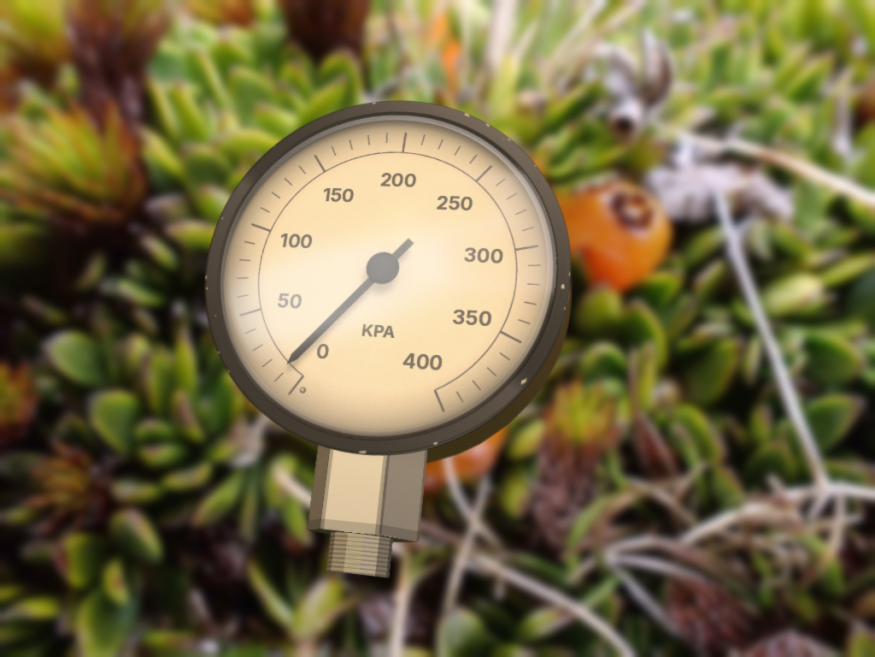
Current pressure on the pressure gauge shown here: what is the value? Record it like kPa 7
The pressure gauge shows kPa 10
